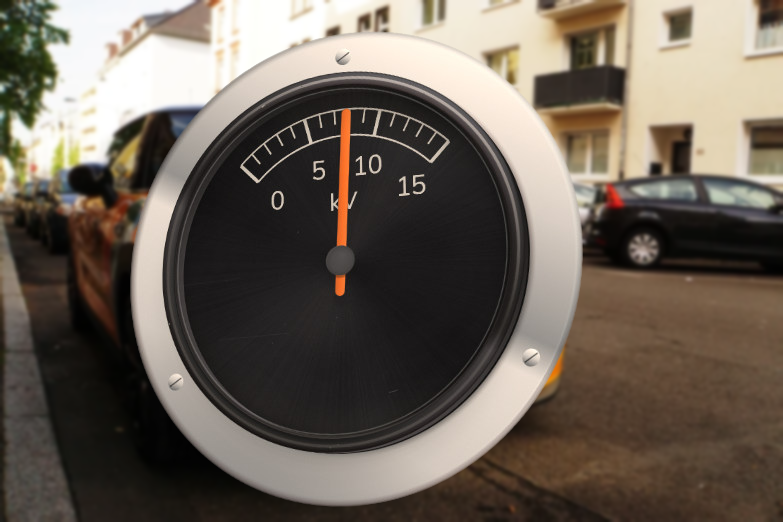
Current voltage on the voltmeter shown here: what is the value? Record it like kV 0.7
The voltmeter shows kV 8
